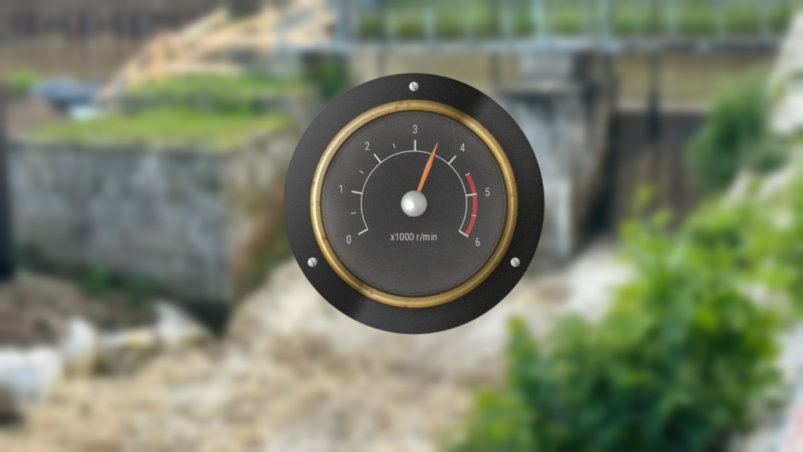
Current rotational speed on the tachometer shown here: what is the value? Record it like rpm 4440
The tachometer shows rpm 3500
